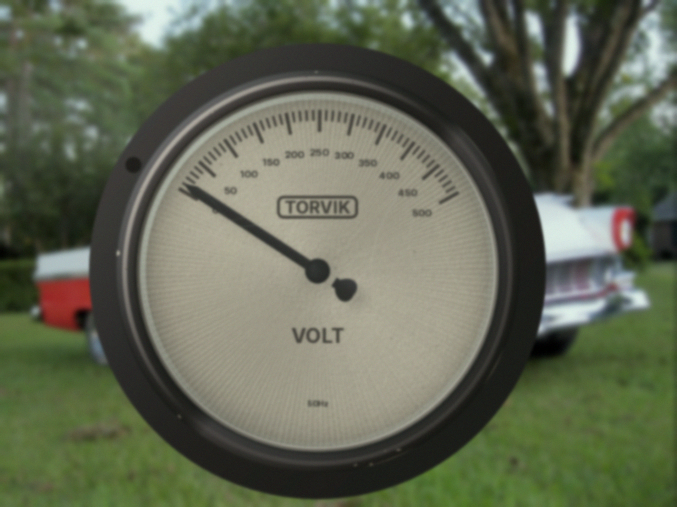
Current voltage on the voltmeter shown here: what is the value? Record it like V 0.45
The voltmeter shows V 10
